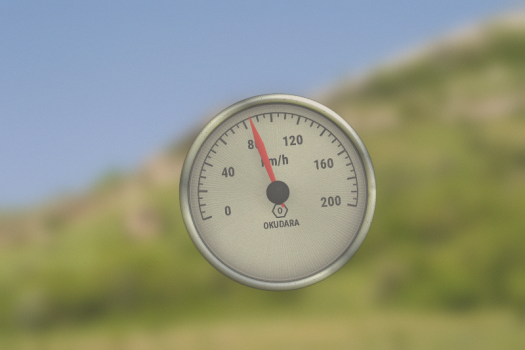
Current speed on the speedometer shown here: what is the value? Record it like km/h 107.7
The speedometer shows km/h 85
